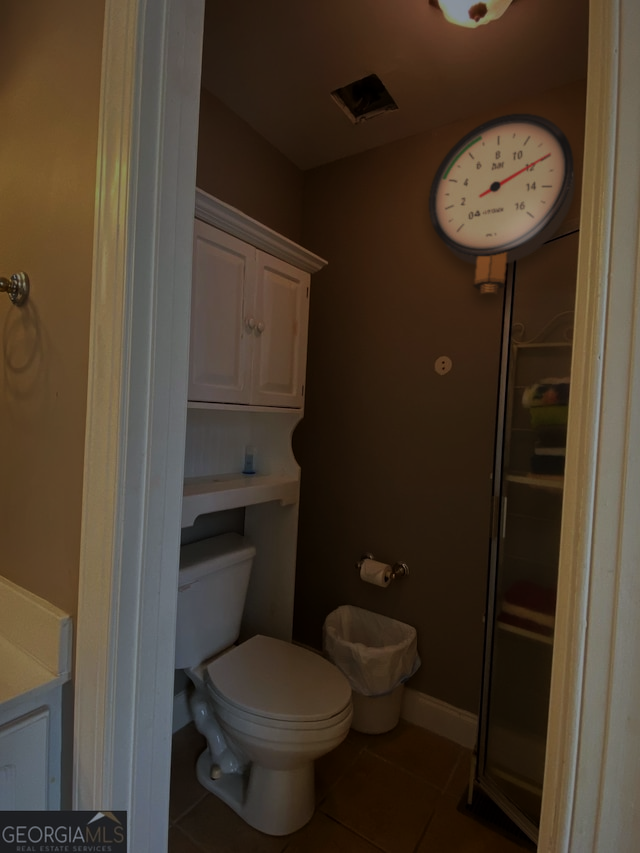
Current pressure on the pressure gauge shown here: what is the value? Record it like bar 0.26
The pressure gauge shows bar 12
